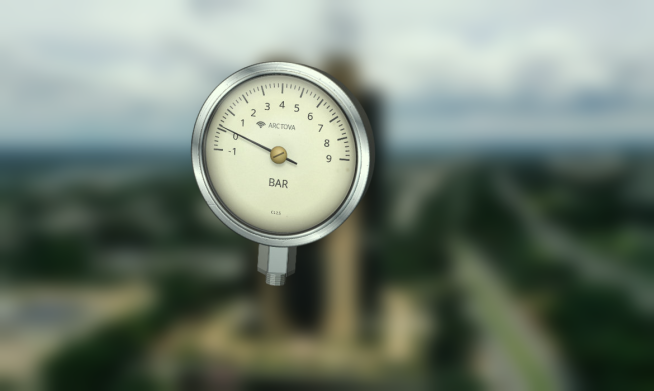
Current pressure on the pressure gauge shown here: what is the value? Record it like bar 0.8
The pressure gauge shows bar 0.2
